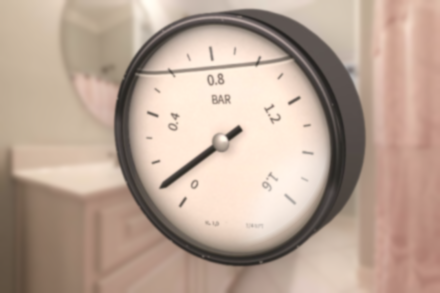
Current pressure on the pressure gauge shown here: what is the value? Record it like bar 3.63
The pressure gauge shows bar 0.1
